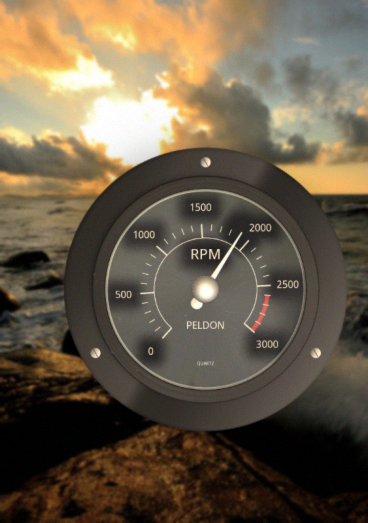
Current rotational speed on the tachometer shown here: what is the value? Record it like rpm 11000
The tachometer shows rpm 1900
